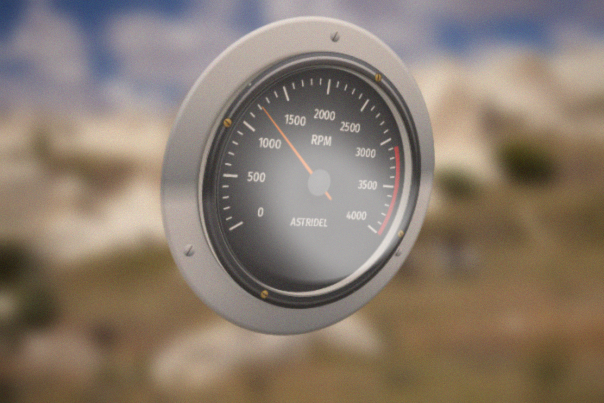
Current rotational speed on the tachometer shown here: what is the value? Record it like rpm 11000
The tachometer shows rpm 1200
